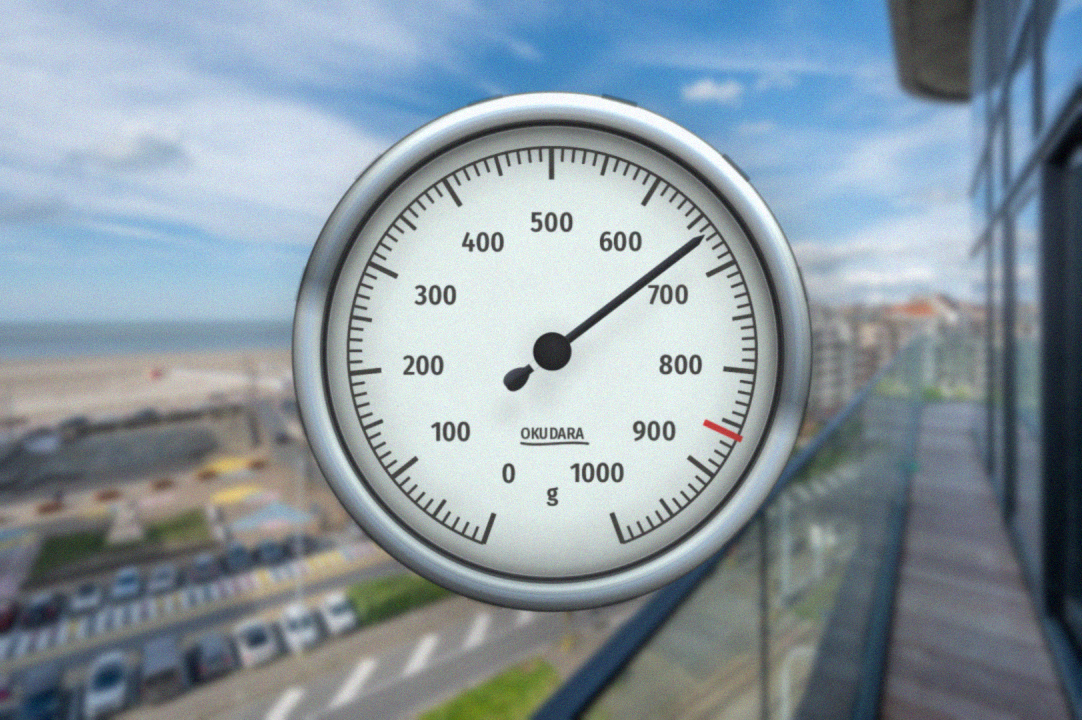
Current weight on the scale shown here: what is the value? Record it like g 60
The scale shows g 665
